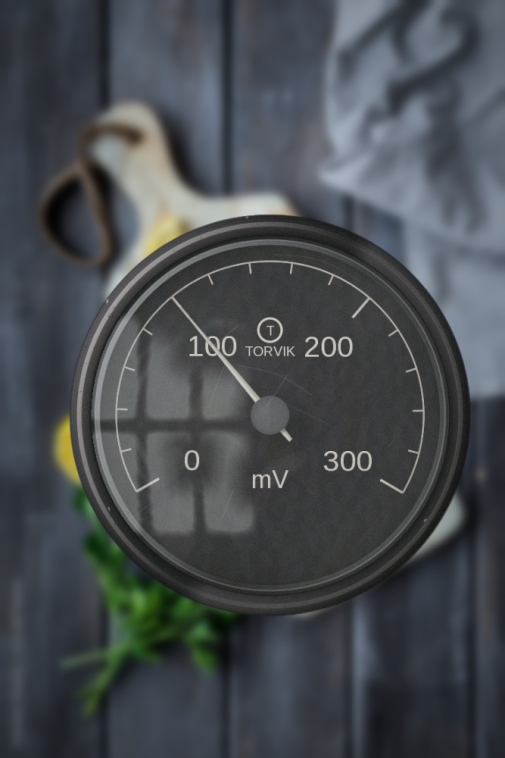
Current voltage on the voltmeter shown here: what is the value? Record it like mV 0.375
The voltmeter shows mV 100
